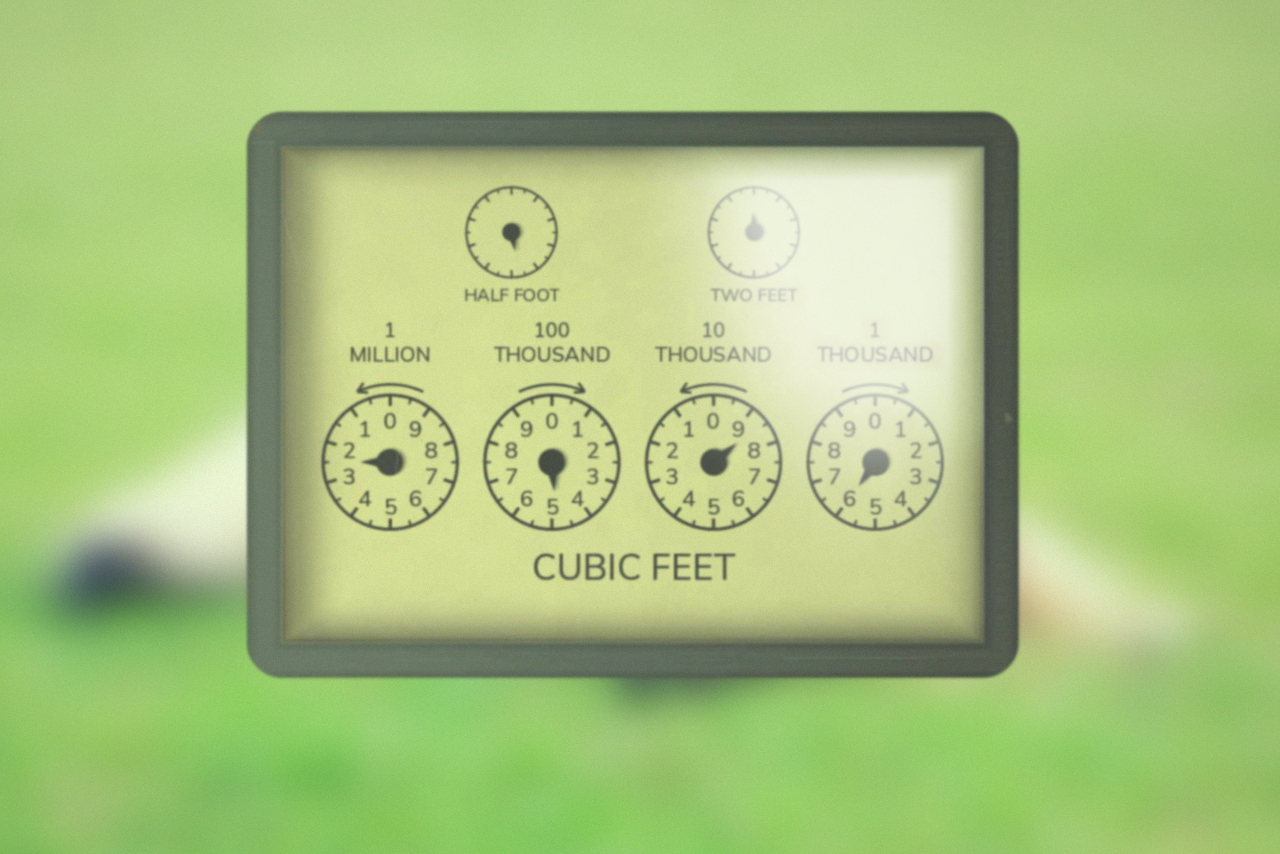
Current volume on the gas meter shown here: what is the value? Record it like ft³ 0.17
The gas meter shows ft³ 248600
